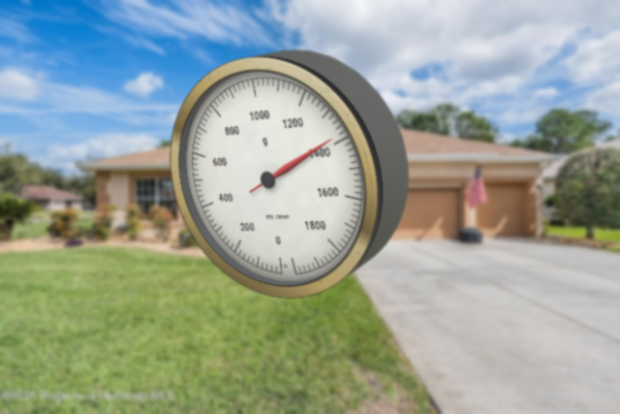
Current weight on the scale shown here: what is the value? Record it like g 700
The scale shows g 1380
